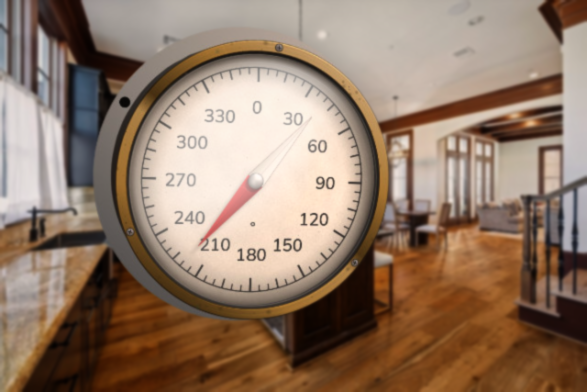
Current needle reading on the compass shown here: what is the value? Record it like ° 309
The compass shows ° 220
